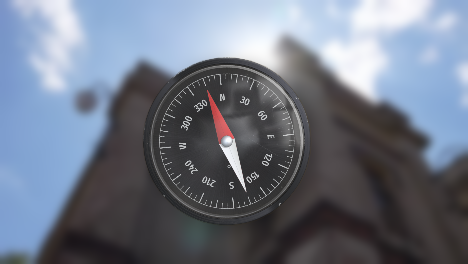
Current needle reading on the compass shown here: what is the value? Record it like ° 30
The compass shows ° 345
